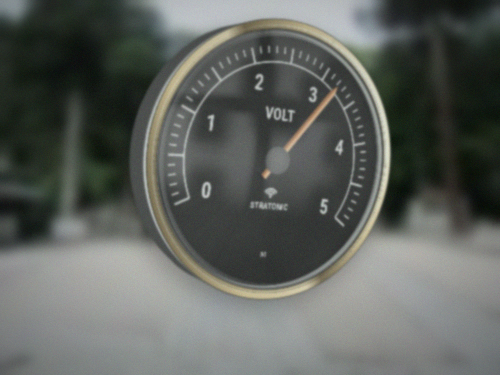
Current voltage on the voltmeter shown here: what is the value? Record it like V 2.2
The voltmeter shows V 3.2
